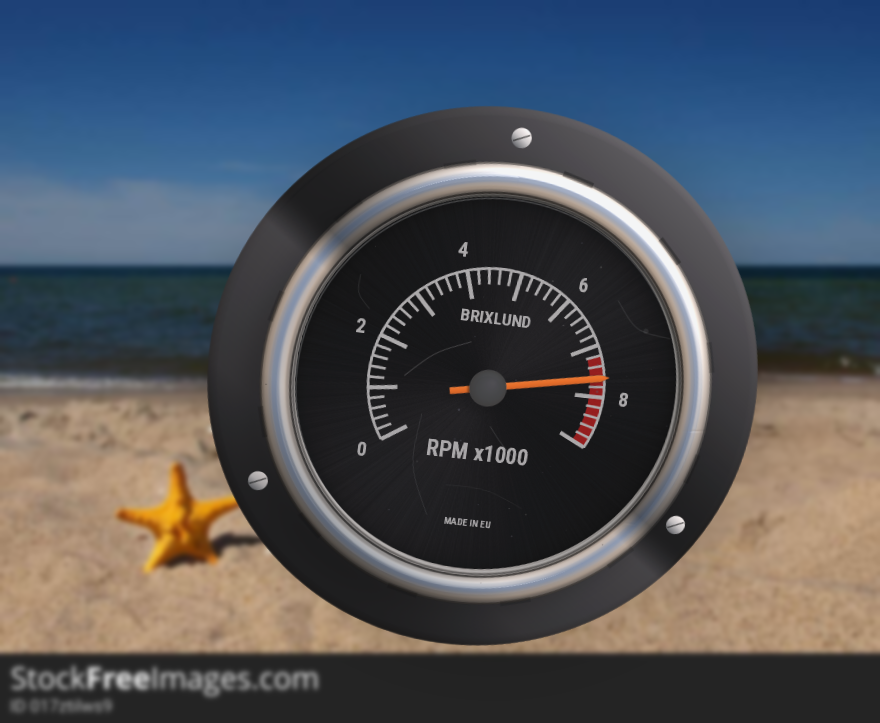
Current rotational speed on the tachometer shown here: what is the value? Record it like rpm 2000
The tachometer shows rpm 7600
